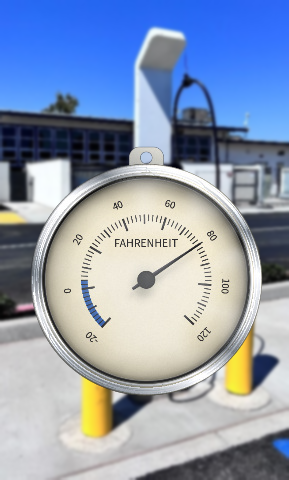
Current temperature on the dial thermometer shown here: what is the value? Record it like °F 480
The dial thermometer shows °F 80
